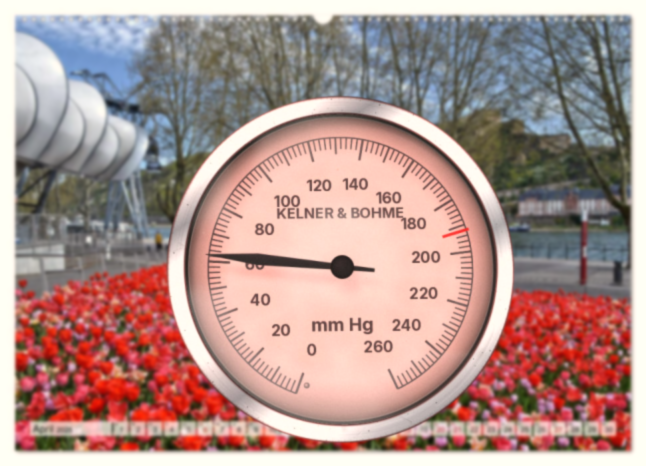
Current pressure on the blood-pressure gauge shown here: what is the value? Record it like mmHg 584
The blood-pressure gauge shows mmHg 62
